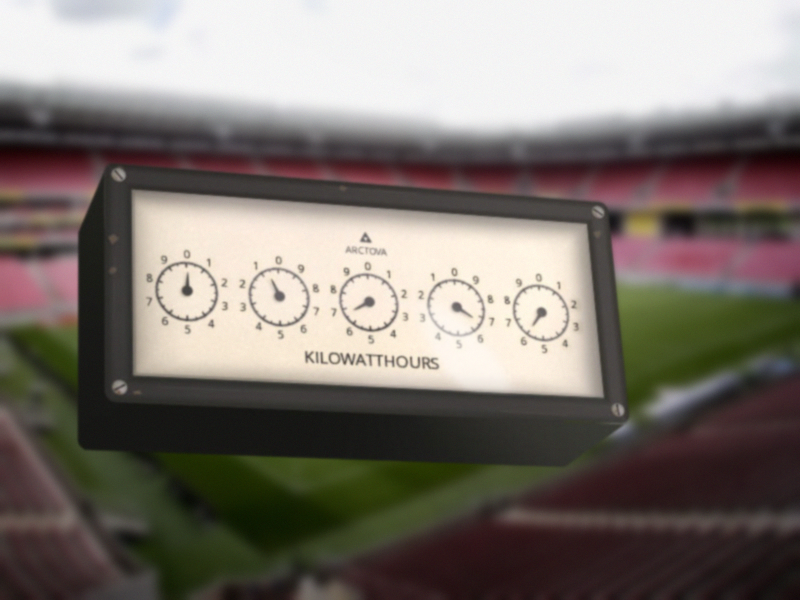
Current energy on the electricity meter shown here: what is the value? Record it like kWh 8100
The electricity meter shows kWh 666
